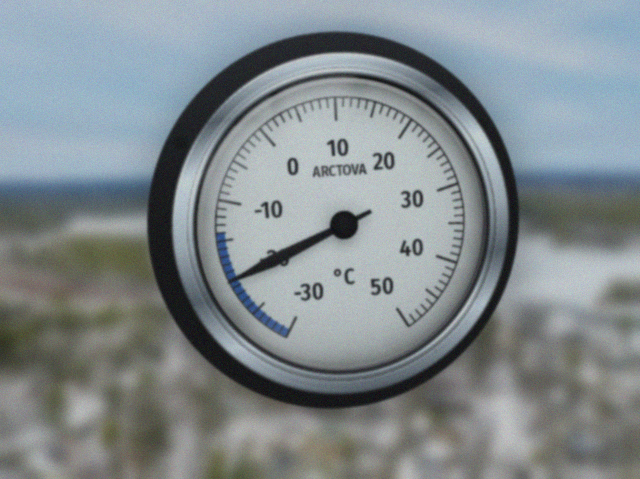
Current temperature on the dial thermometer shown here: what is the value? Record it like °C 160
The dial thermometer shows °C -20
